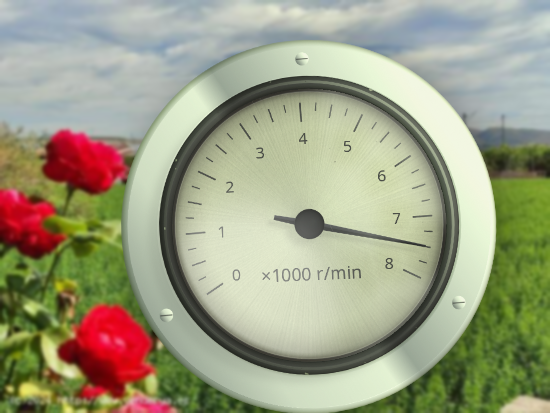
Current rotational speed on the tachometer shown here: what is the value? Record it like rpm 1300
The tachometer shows rpm 7500
